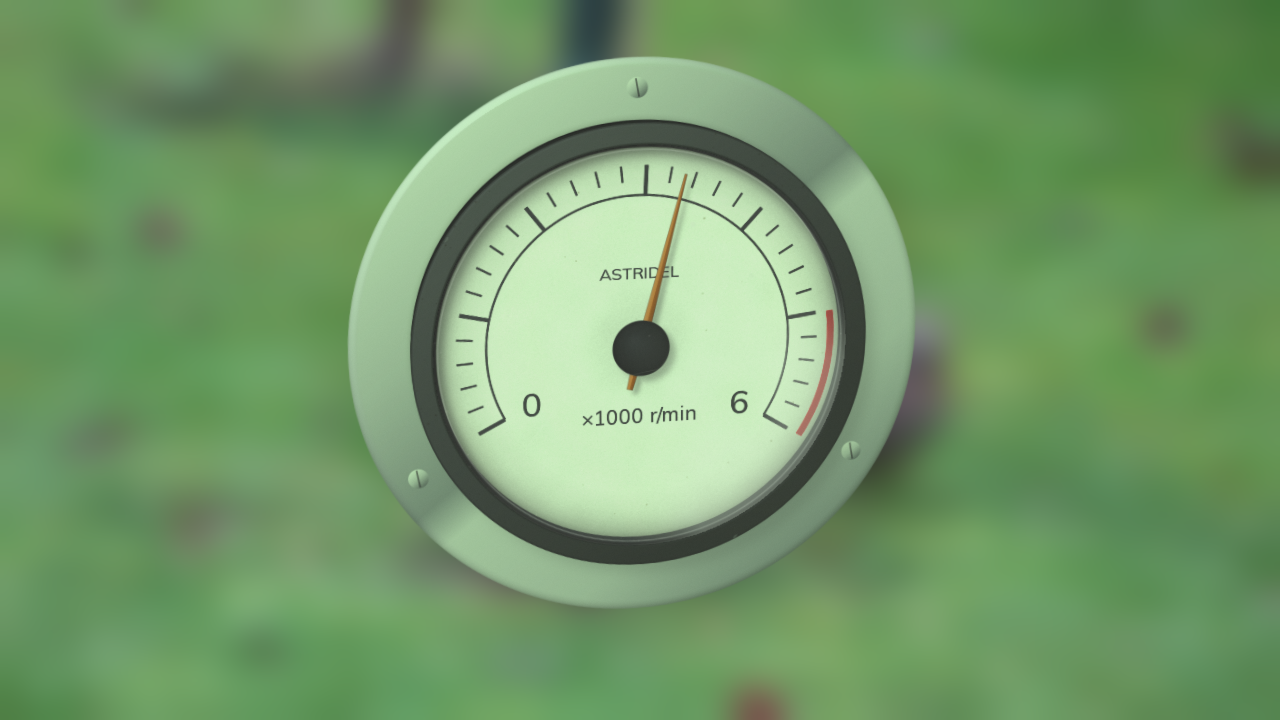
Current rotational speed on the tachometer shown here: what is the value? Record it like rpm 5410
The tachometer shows rpm 3300
